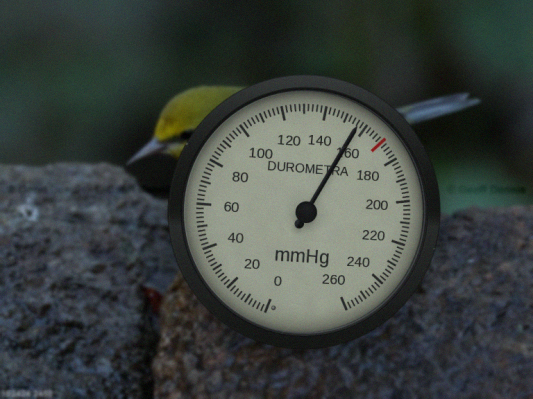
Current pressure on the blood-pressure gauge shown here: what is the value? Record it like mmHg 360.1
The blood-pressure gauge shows mmHg 156
